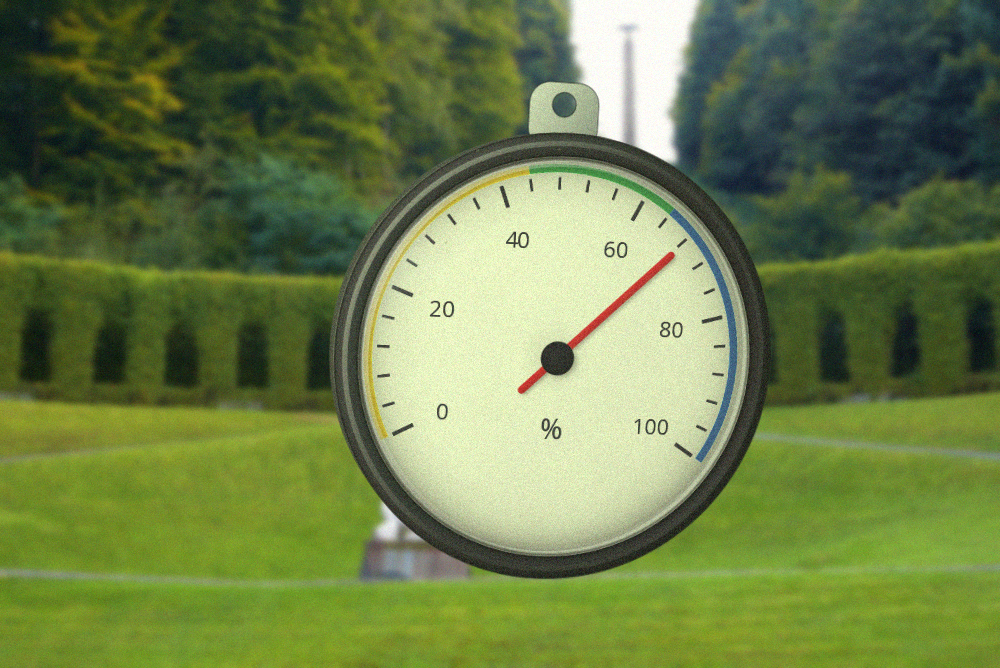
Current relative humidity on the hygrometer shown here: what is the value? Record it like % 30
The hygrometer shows % 68
